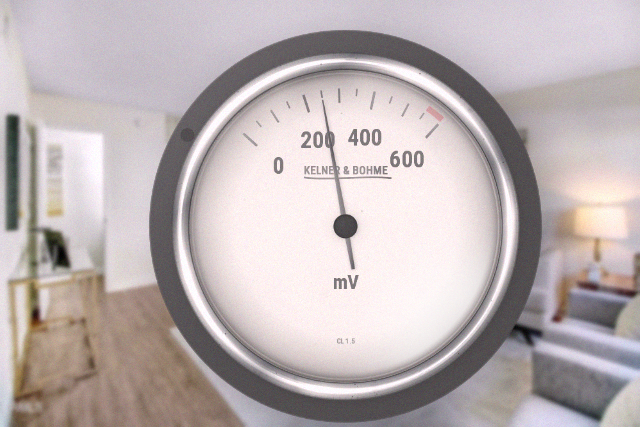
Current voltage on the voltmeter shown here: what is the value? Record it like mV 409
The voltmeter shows mV 250
